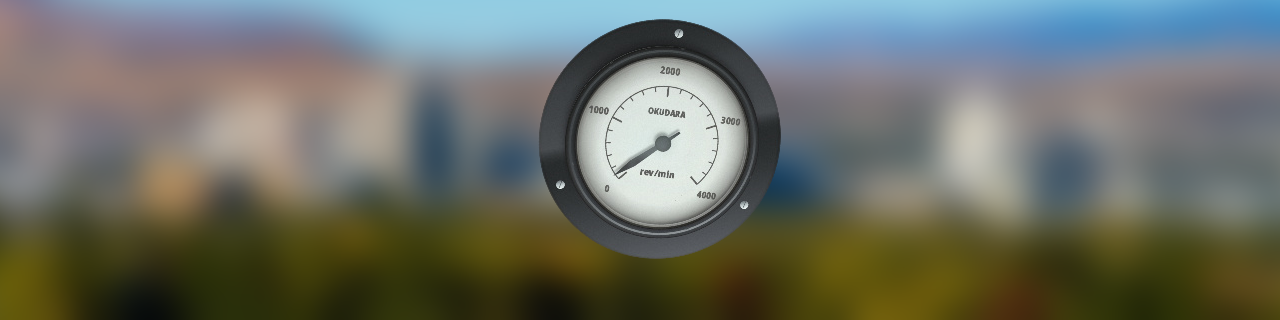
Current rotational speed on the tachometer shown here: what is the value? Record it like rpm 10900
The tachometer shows rpm 100
